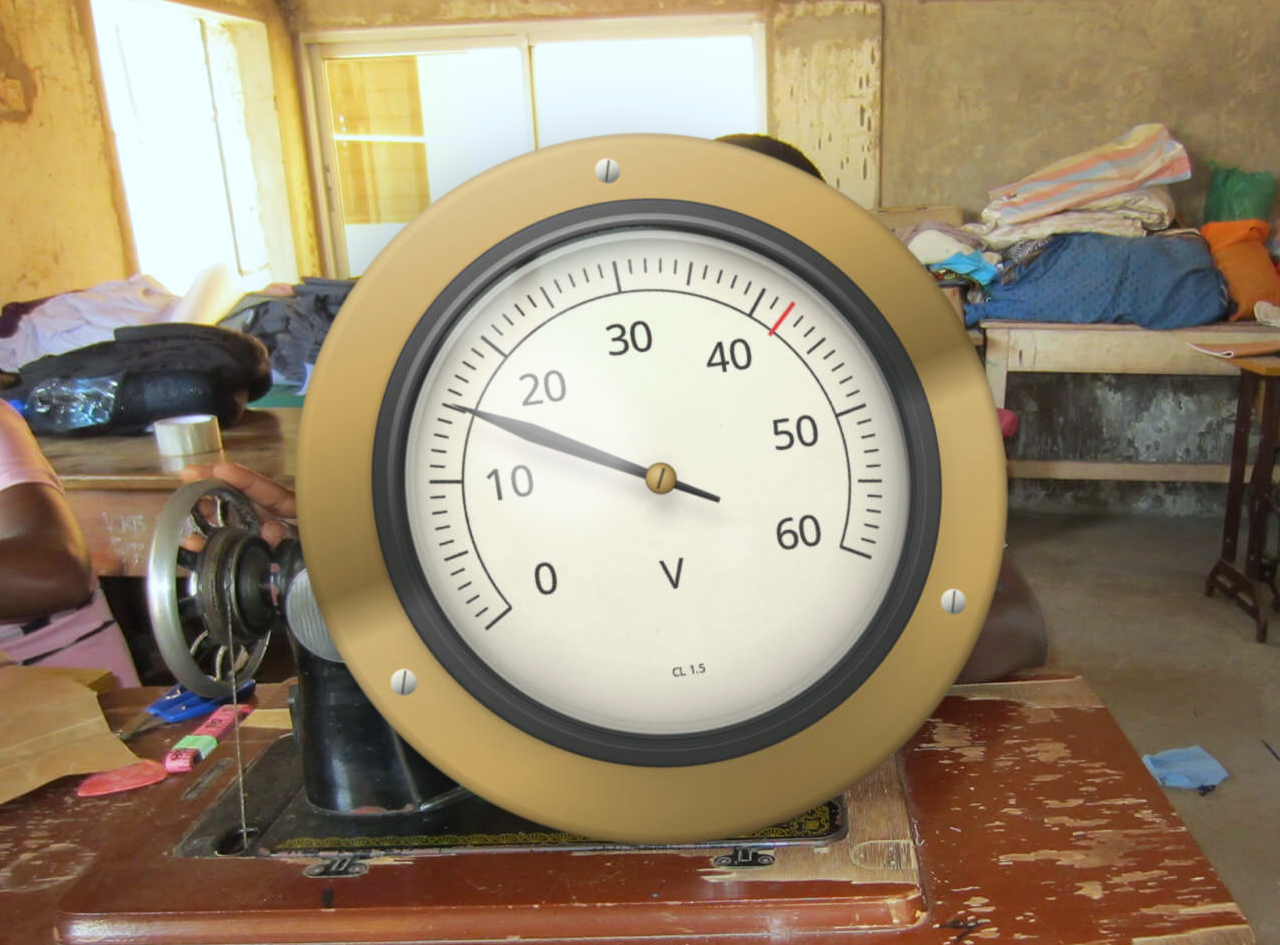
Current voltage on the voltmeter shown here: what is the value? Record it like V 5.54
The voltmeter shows V 15
